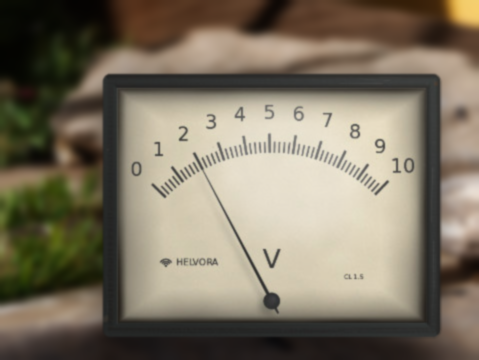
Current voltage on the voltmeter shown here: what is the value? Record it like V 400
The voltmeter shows V 2
